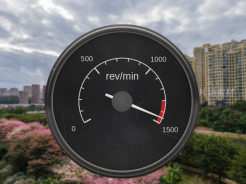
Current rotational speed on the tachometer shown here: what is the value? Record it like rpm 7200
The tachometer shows rpm 1450
